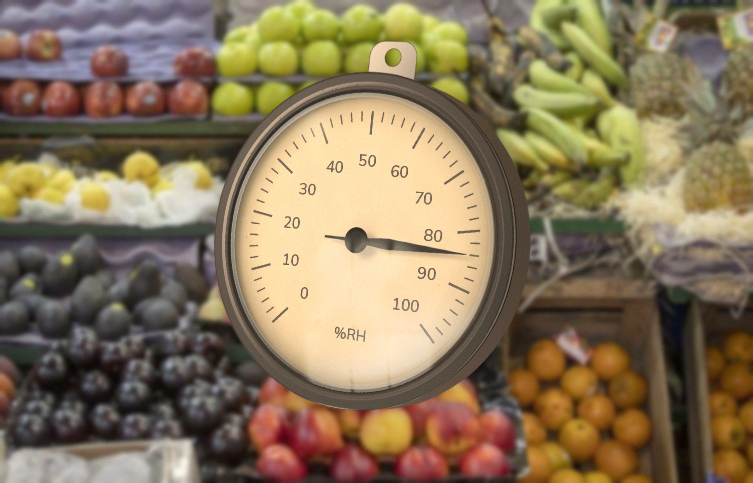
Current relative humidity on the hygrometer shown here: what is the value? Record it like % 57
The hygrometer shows % 84
